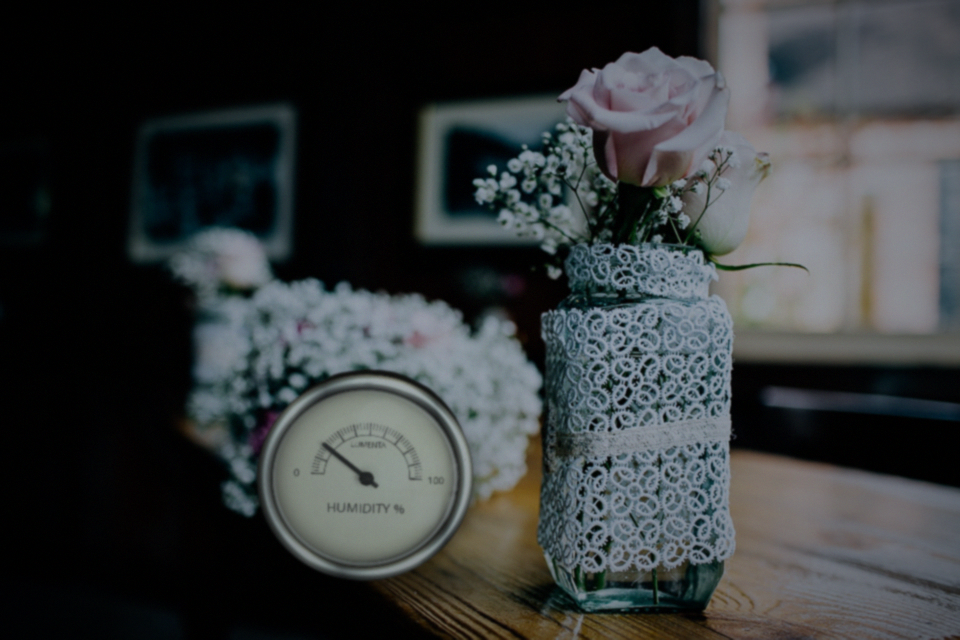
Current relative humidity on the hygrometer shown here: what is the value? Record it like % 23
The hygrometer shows % 20
